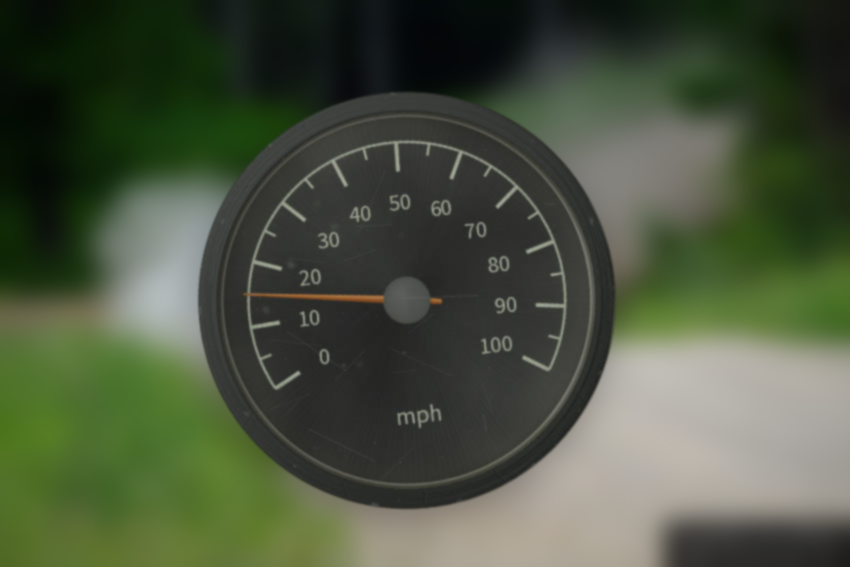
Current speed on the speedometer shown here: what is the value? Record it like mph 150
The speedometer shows mph 15
